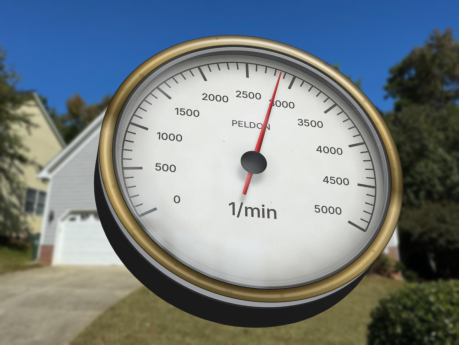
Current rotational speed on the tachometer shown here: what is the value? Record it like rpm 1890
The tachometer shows rpm 2850
